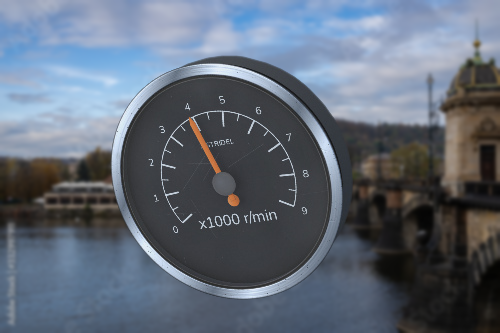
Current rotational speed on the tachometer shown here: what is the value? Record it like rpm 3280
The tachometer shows rpm 4000
